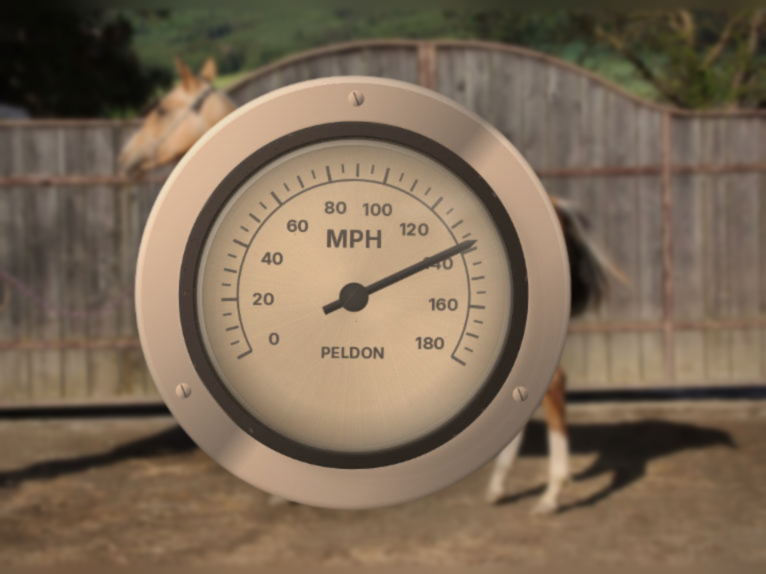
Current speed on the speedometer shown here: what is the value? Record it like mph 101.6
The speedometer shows mph 137.5
